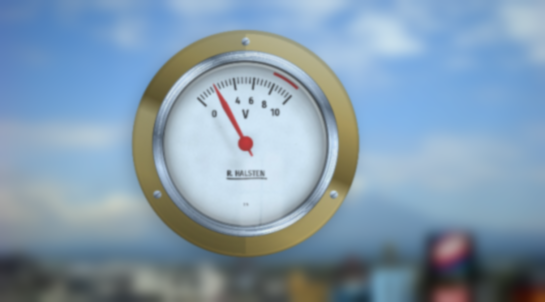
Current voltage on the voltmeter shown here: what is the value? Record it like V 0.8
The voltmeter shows V 2
